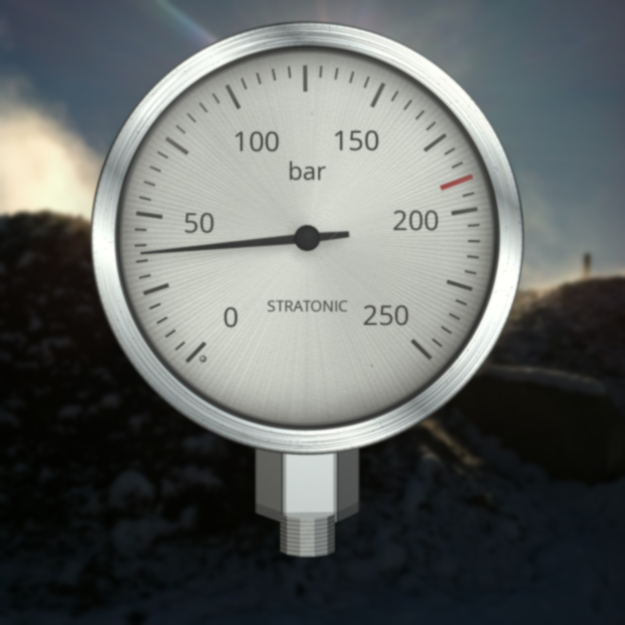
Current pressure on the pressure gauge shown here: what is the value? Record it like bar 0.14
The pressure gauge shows bar 37.5
